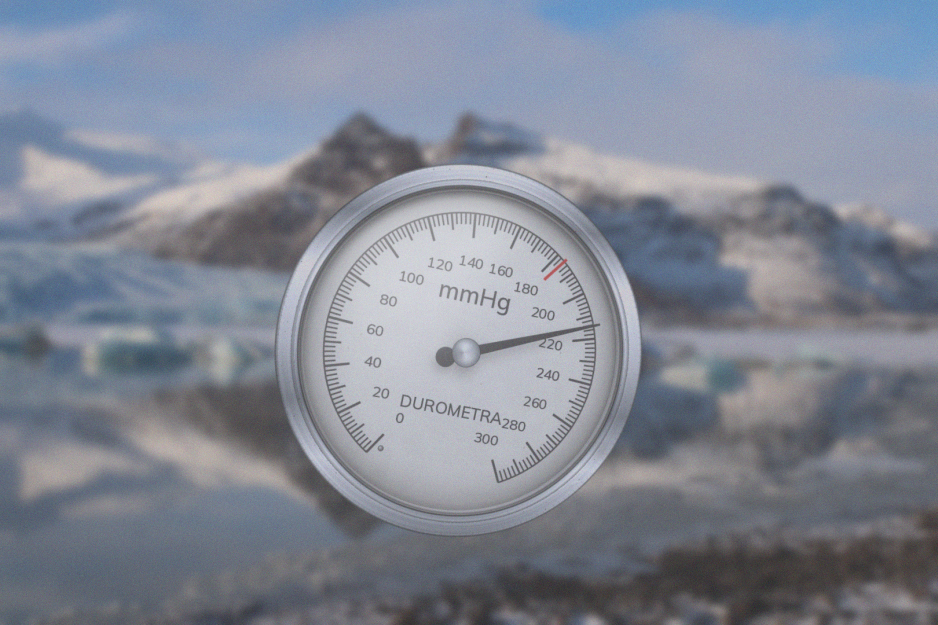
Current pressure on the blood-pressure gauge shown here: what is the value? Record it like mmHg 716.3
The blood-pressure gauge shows mmHg 214
